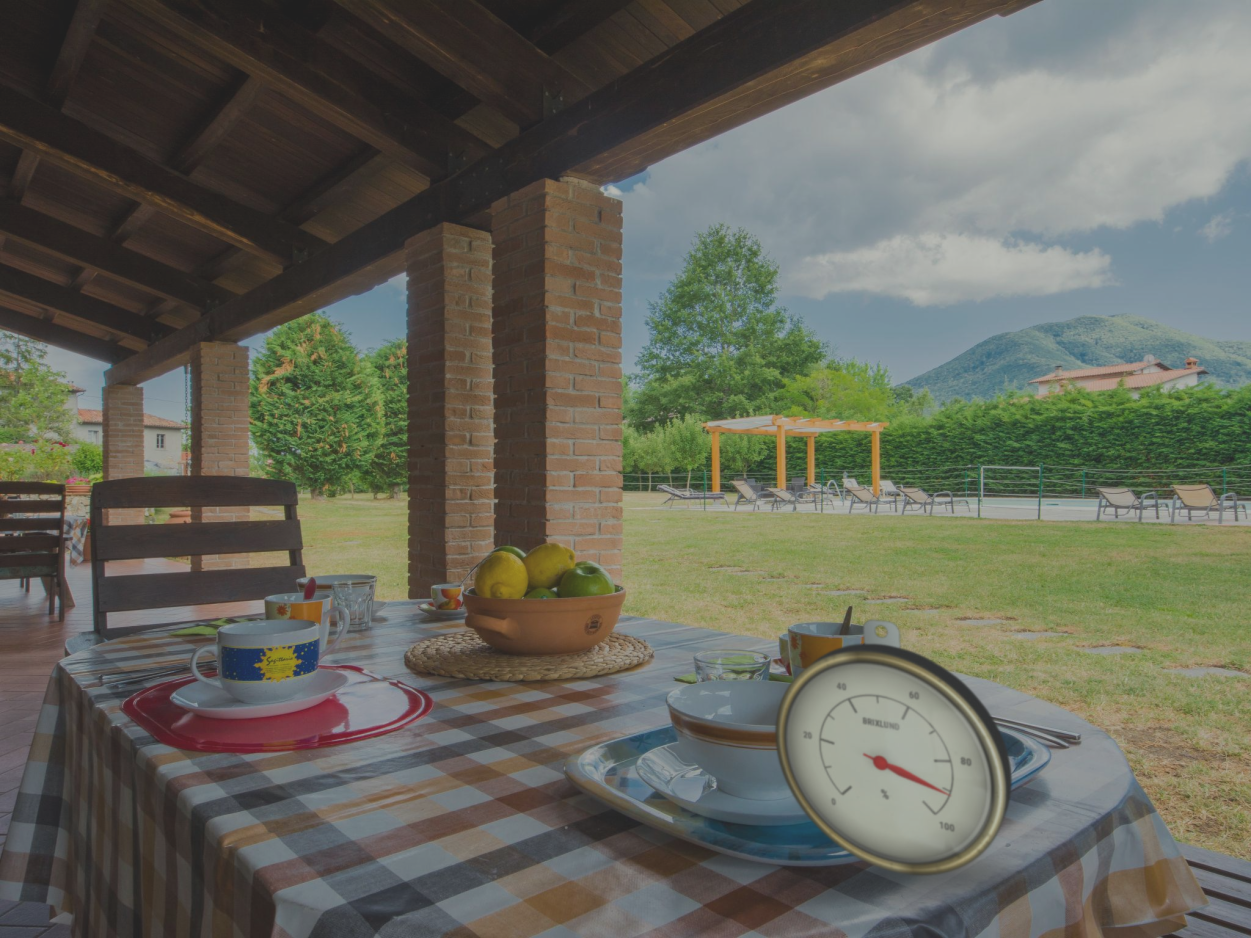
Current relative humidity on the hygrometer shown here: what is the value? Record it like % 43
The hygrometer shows % 90
